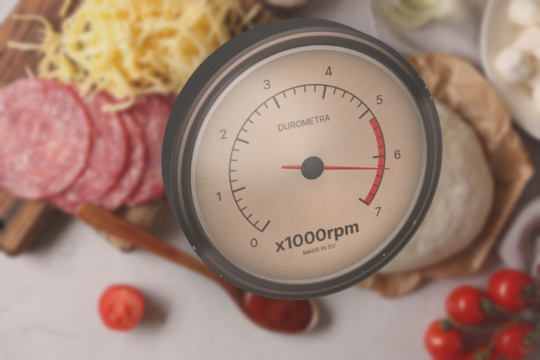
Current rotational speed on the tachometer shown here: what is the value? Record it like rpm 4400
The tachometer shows rpm 6200
